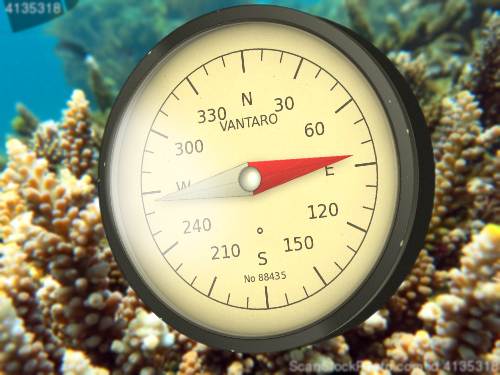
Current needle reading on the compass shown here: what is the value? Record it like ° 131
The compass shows ° 85
